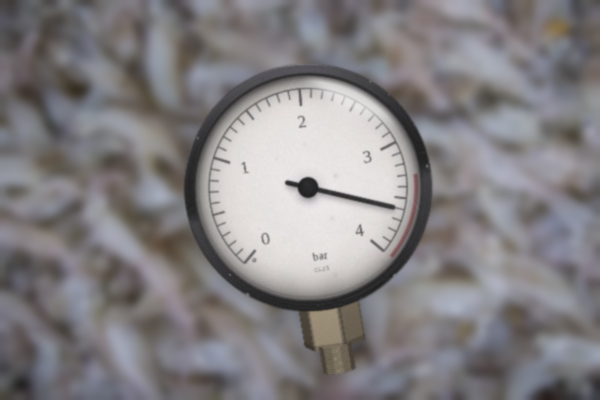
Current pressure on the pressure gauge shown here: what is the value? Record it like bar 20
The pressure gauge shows bar 3.6
